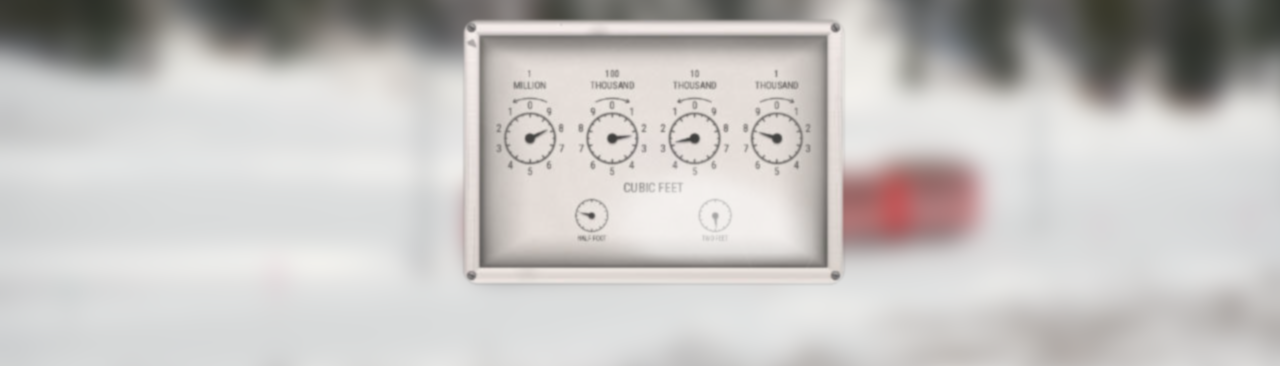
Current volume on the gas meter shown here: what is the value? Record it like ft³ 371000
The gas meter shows ft³ 822800
